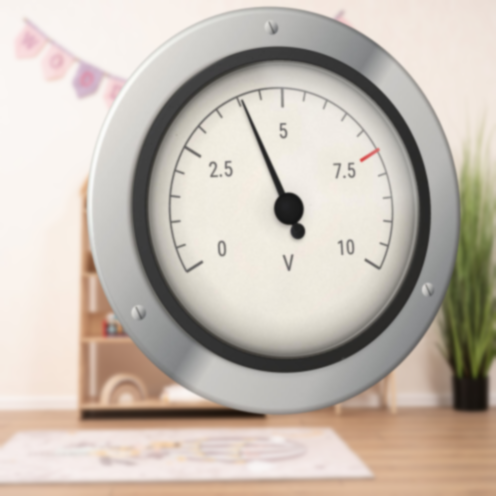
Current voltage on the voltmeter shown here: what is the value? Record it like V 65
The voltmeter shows V 4
